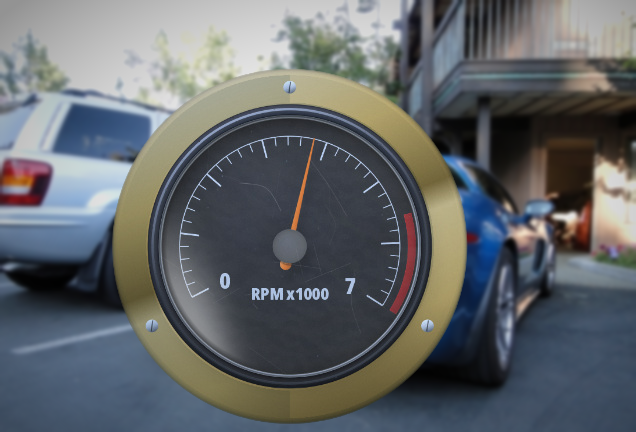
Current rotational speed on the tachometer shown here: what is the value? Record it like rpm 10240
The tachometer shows rpm 3800
